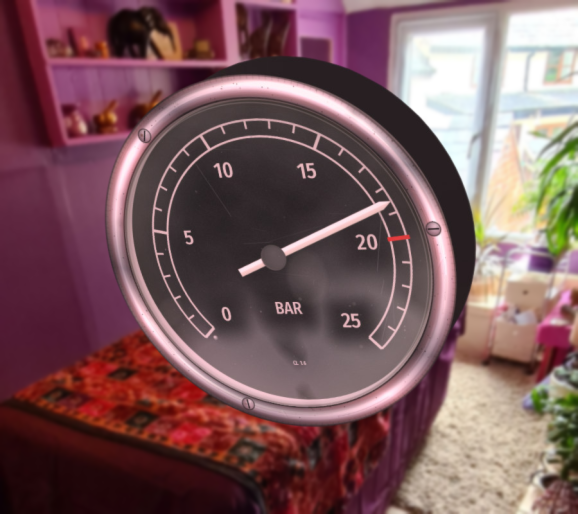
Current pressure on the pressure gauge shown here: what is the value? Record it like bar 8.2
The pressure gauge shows bar 18.5
